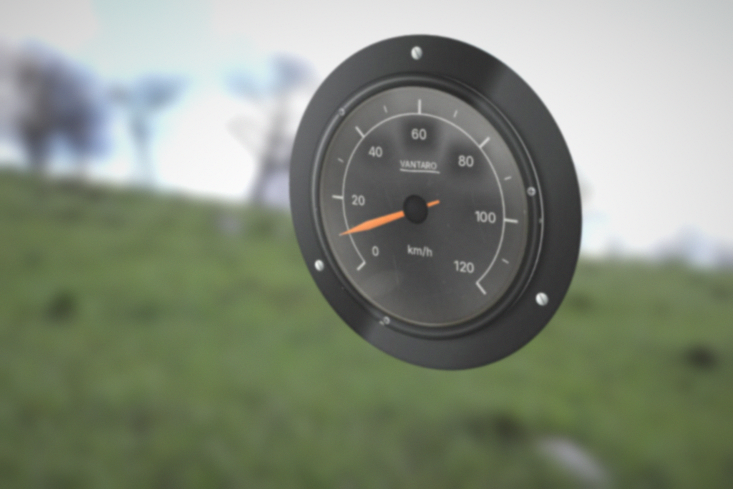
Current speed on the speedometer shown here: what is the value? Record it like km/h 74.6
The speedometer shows km/h 10
